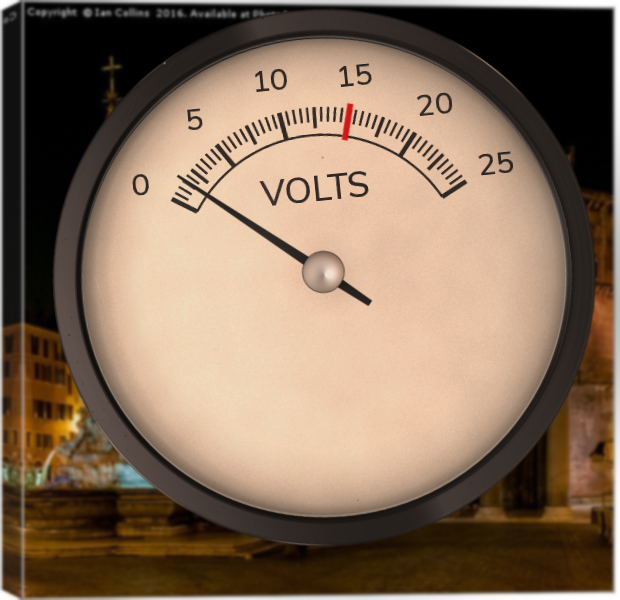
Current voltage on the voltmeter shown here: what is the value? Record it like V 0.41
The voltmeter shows V 1.5
